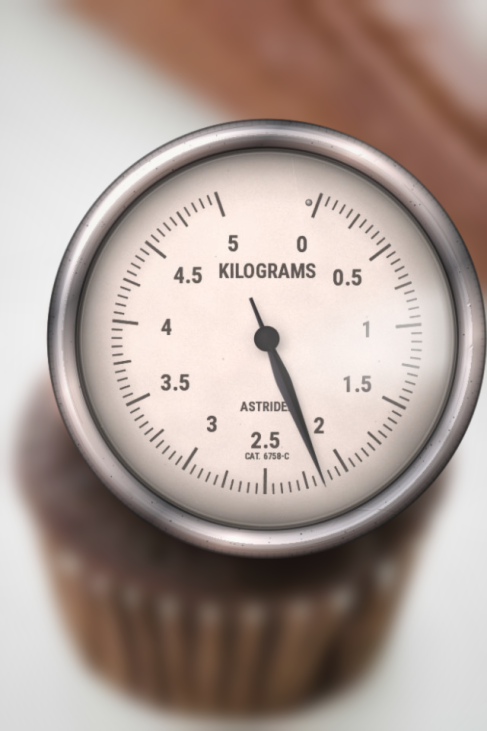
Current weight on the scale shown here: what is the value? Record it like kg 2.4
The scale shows kg 2.15
